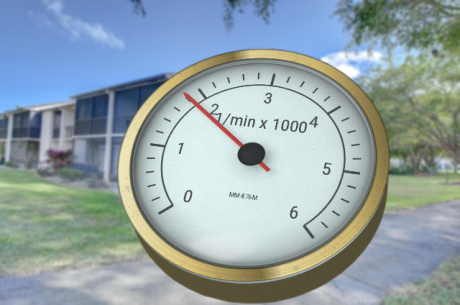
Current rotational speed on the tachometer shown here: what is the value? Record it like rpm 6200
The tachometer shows rpm 1800
